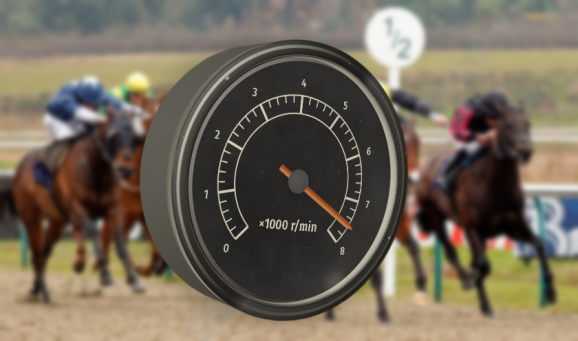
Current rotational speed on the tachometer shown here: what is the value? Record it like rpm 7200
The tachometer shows rpm 7600
